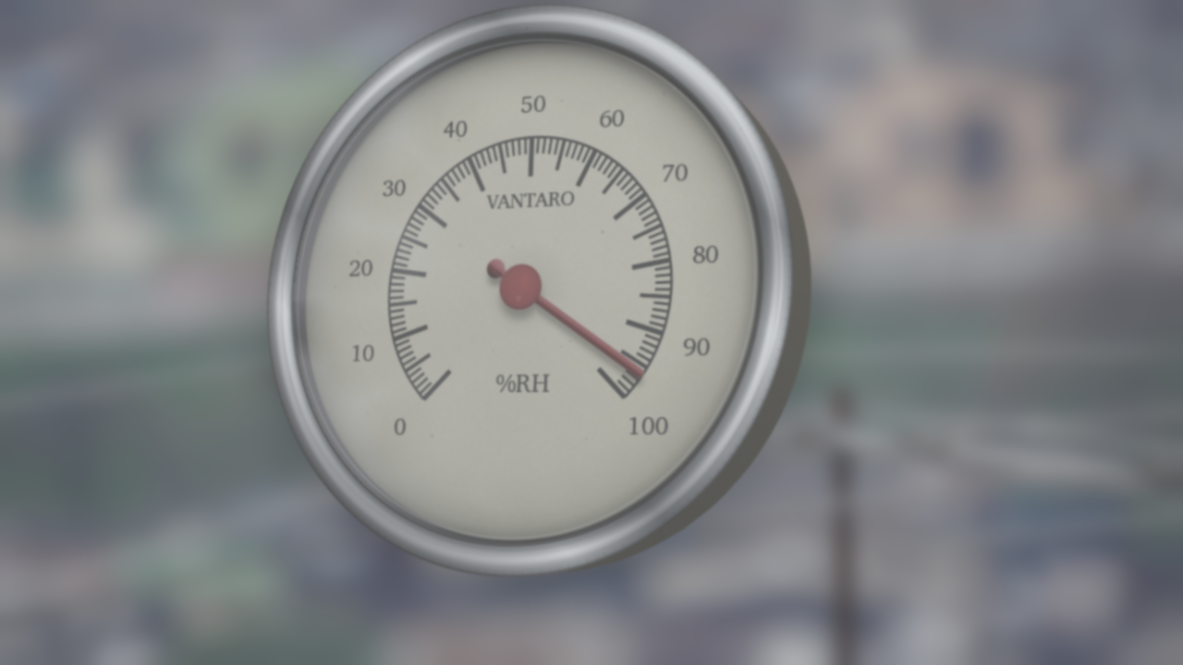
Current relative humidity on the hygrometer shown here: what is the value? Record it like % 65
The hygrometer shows % 96
